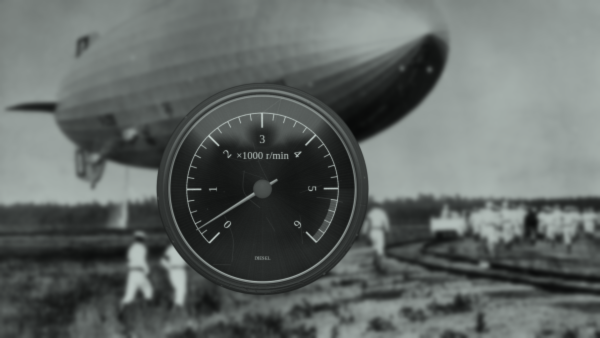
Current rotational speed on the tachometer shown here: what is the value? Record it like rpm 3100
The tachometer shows rpm 300
